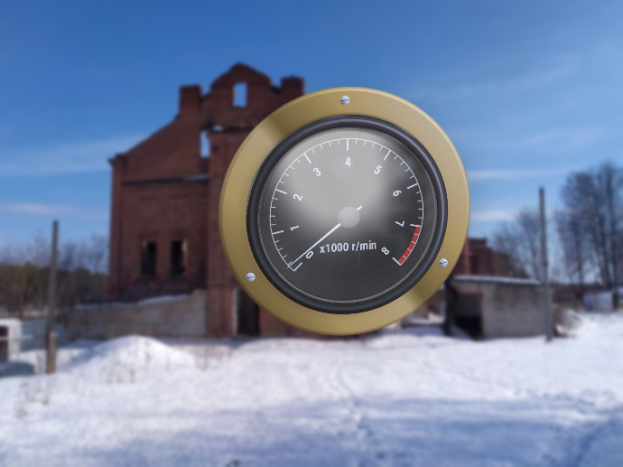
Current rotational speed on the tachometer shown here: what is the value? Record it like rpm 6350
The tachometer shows rpm 200
